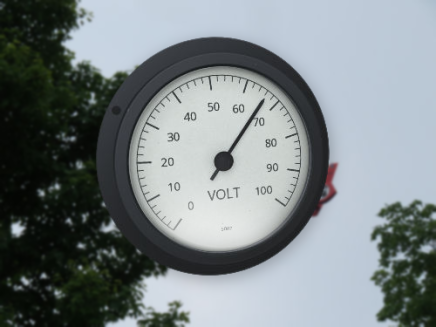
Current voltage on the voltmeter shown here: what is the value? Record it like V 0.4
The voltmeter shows V 66
